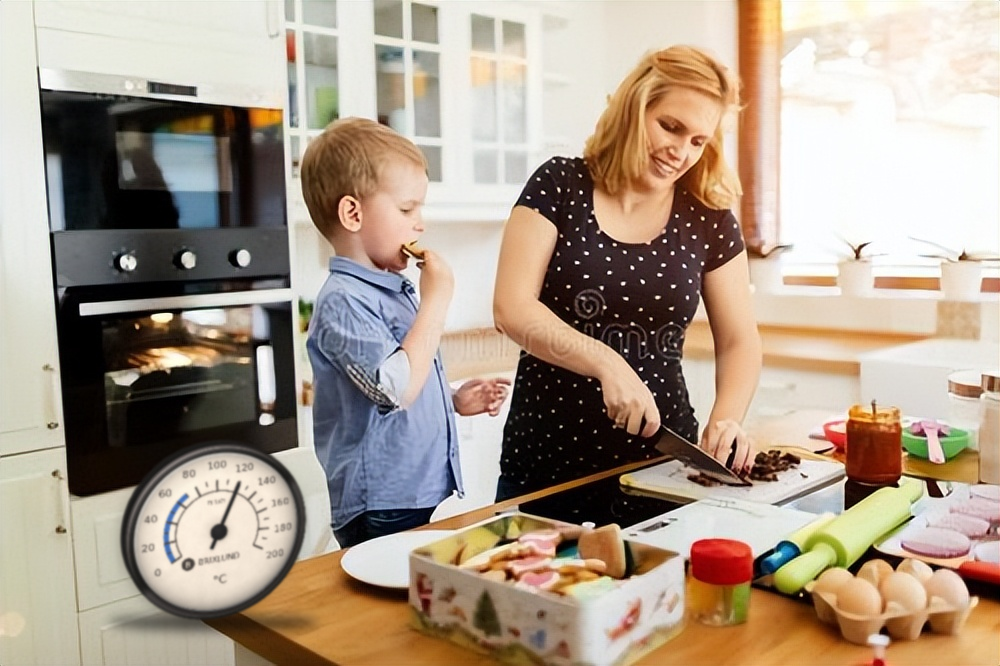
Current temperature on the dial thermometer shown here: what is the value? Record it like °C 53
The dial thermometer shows °C 120
